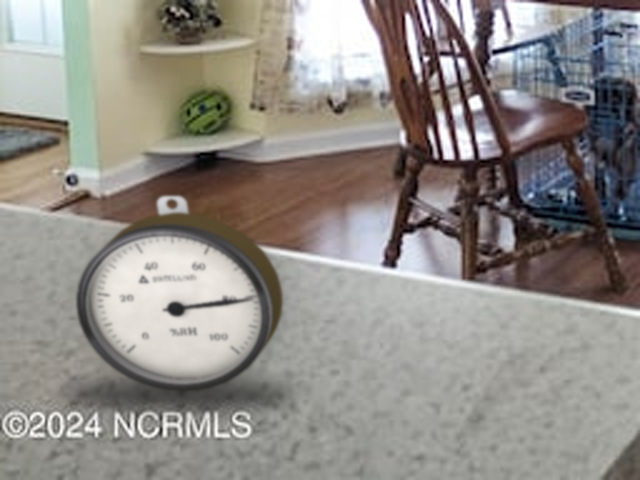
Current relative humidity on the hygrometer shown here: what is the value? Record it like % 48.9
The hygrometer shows % 80
